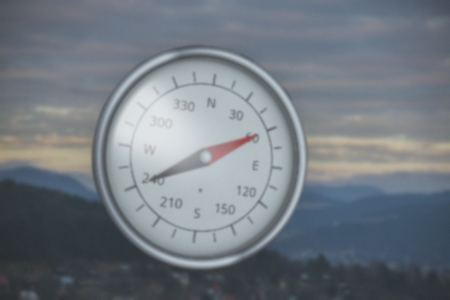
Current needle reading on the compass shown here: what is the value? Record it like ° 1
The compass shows ° 60
